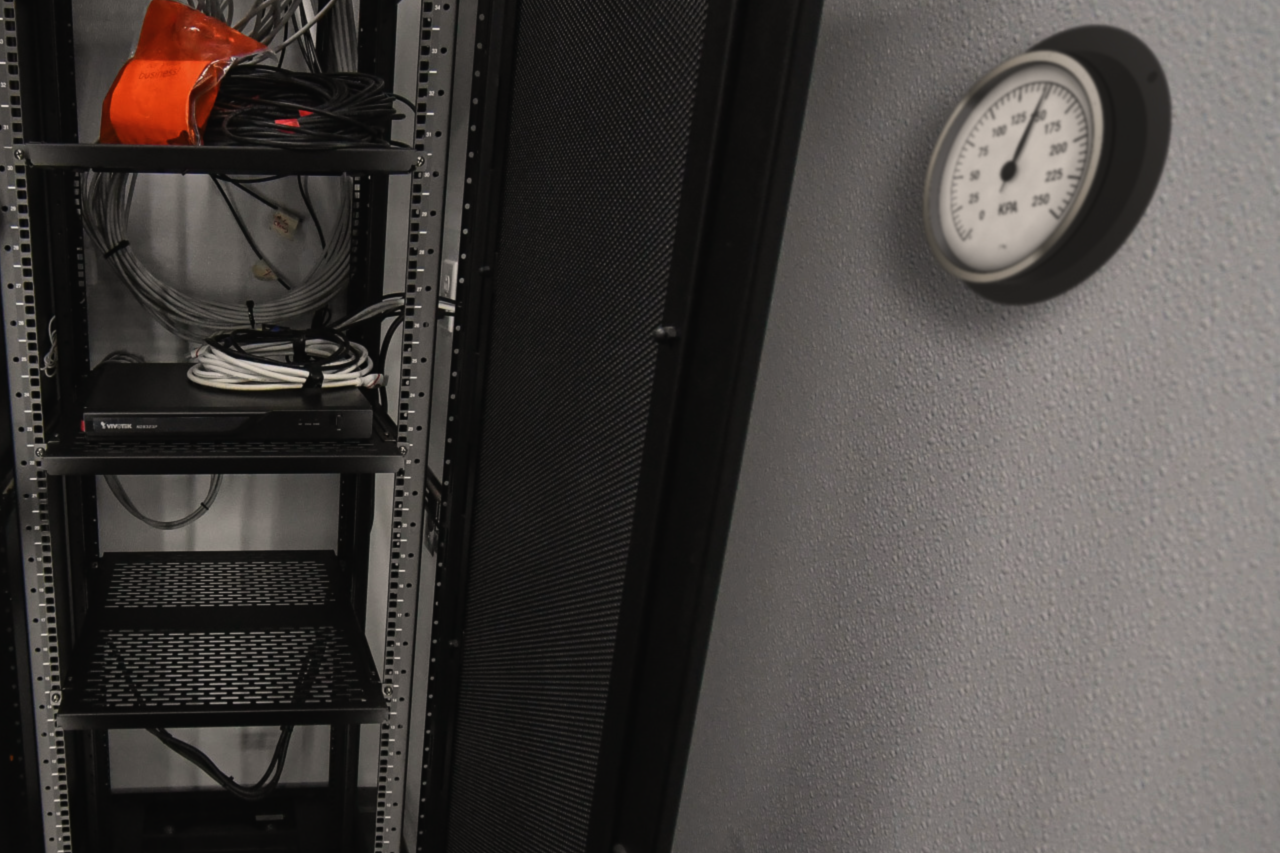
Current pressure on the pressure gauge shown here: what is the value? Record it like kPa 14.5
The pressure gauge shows kPa 150
